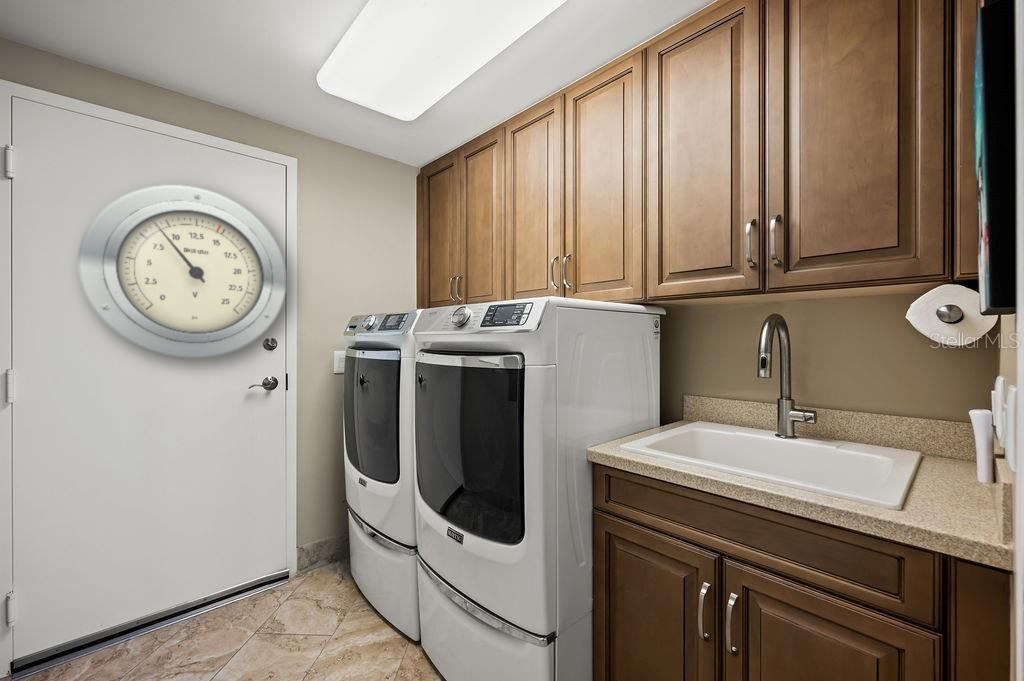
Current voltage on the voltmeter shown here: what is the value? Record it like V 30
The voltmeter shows V 9
